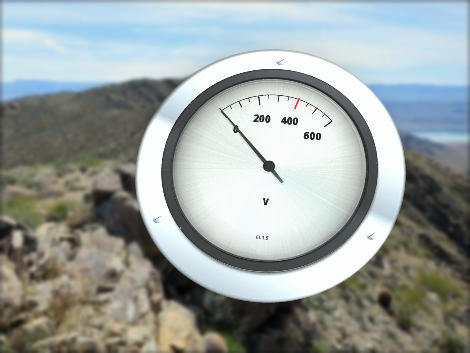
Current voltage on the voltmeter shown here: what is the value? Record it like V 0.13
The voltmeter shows V 0
